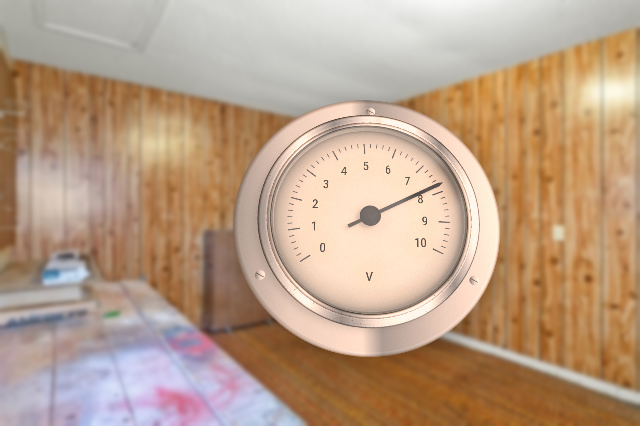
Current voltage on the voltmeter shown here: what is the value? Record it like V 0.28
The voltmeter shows V 7.8
